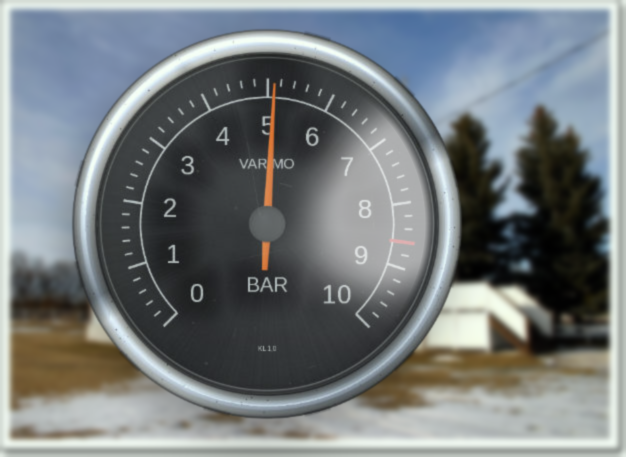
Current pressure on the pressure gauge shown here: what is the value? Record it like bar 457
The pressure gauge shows bar 5.1
